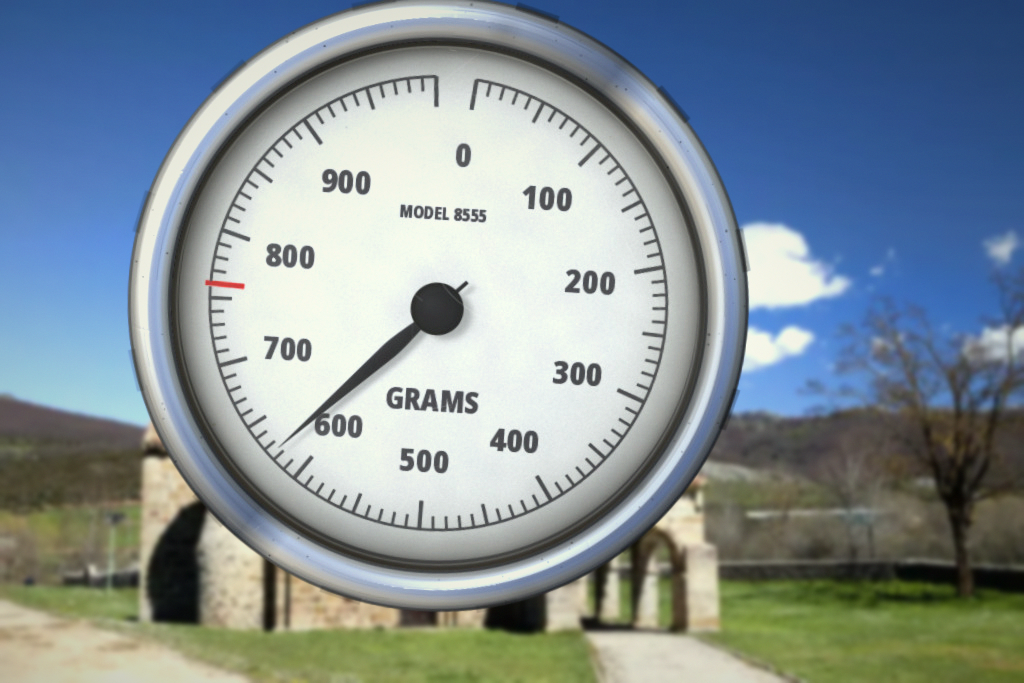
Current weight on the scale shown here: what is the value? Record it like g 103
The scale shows g 625
